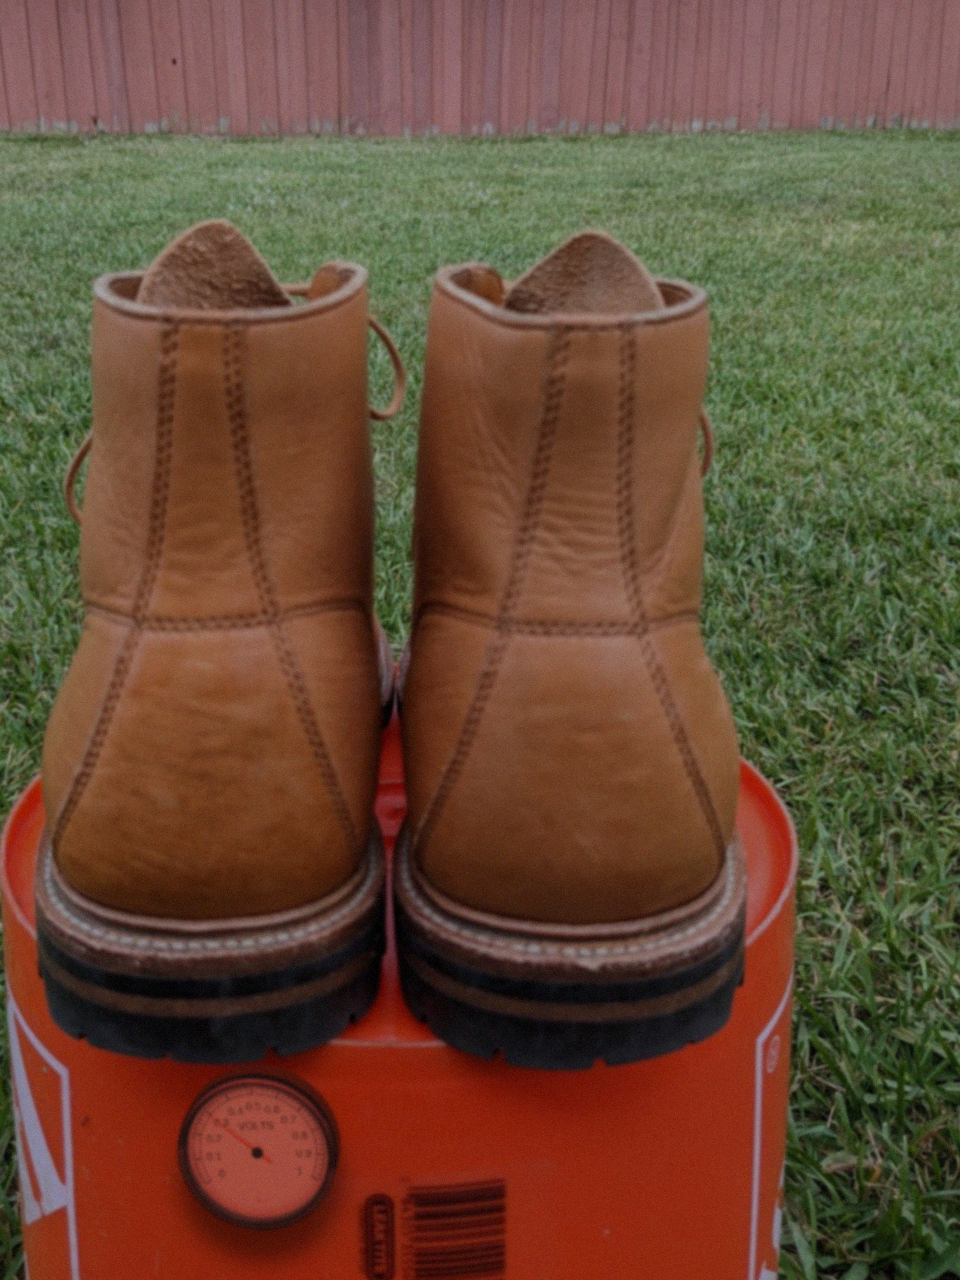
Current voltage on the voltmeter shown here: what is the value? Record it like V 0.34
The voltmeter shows V 0.3
